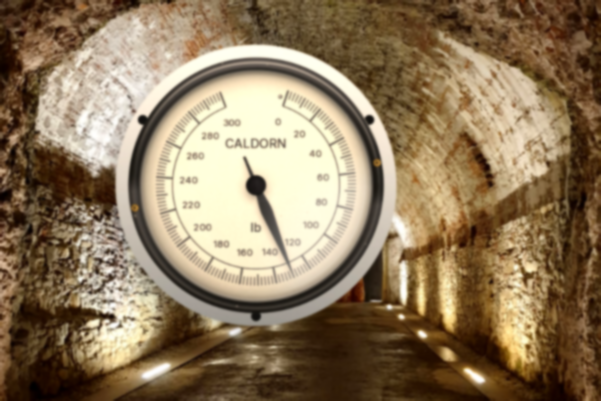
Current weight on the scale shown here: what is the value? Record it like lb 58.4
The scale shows lb 130
